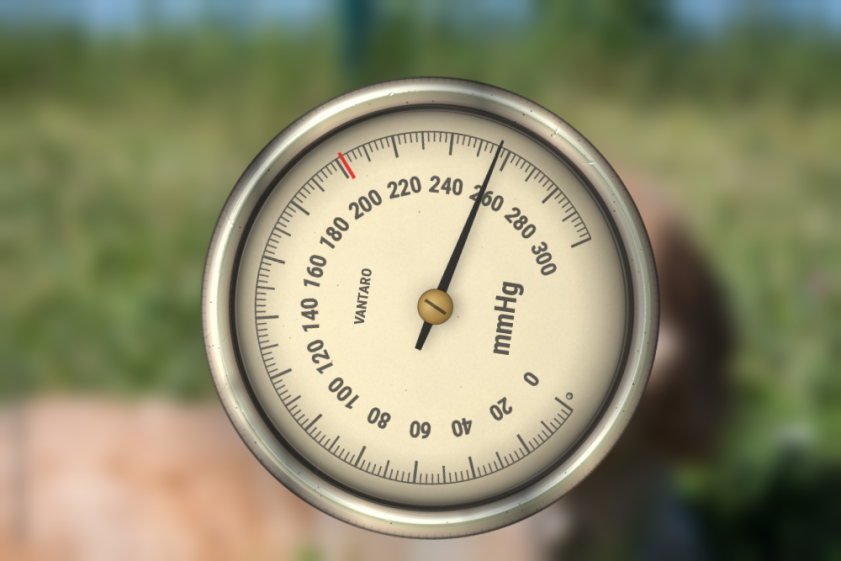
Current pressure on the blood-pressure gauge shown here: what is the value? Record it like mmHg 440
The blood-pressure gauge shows mmHg 256
